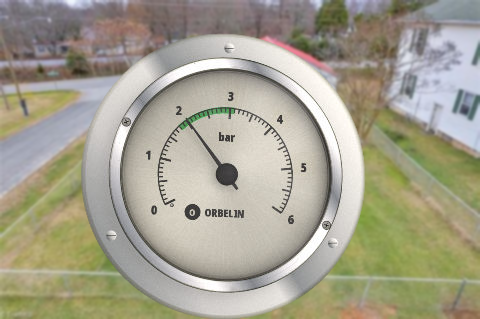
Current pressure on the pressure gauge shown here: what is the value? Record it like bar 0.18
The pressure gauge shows bar 2
